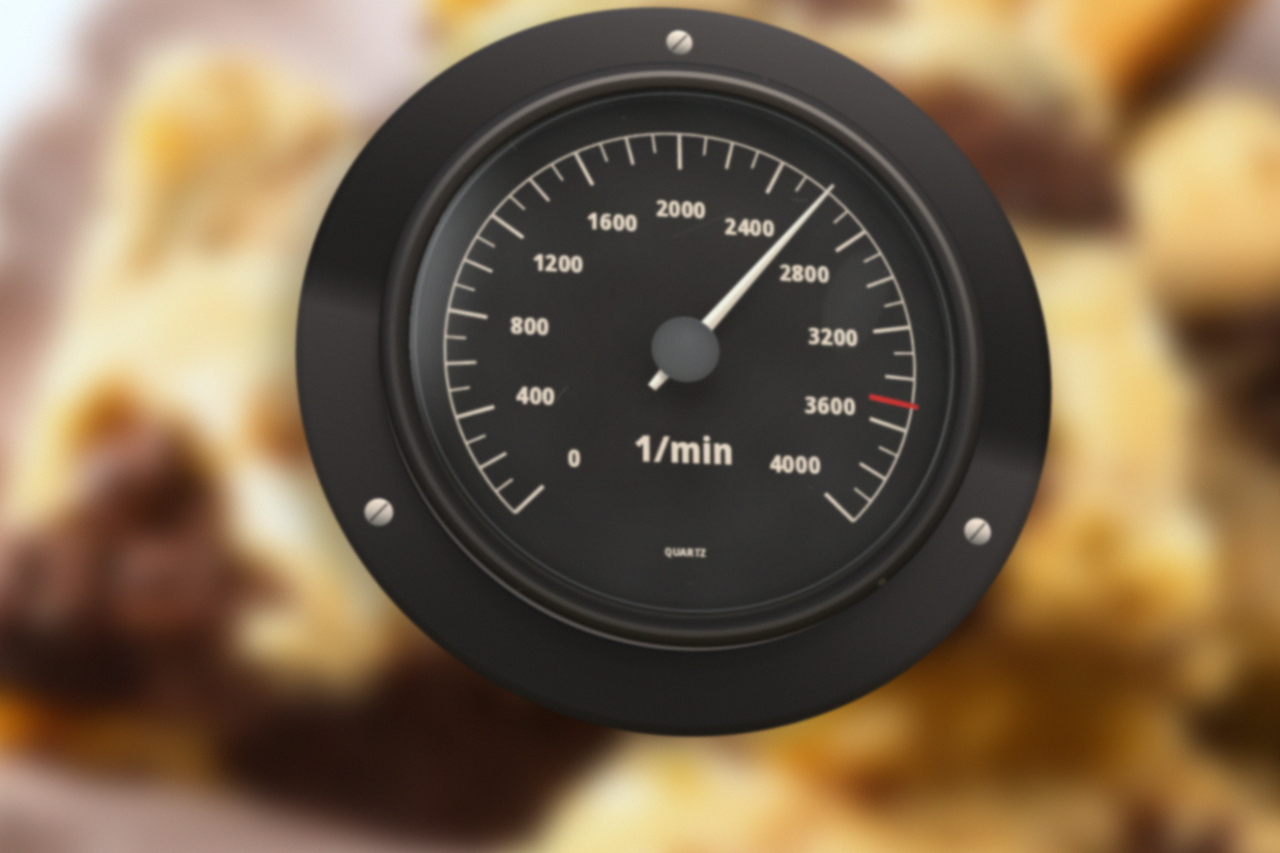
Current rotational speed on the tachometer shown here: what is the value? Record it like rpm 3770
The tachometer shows rpm 2600
